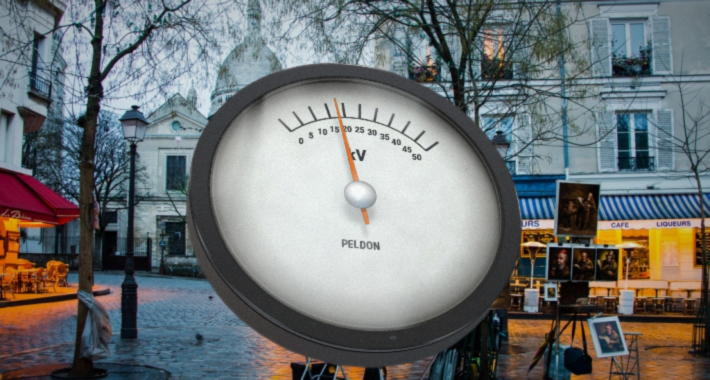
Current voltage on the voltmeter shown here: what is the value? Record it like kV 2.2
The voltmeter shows kV 17.5
